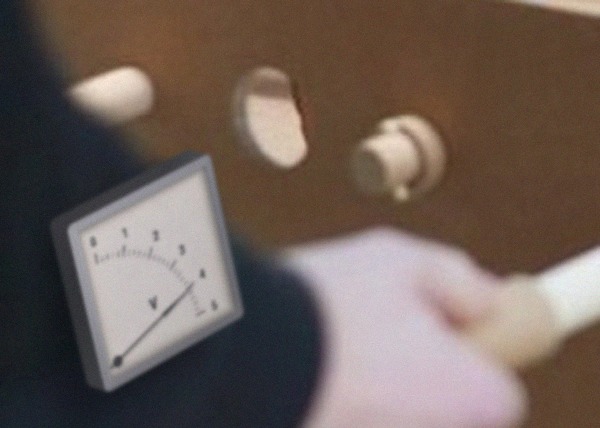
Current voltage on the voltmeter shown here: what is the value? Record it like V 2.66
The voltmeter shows V 4
